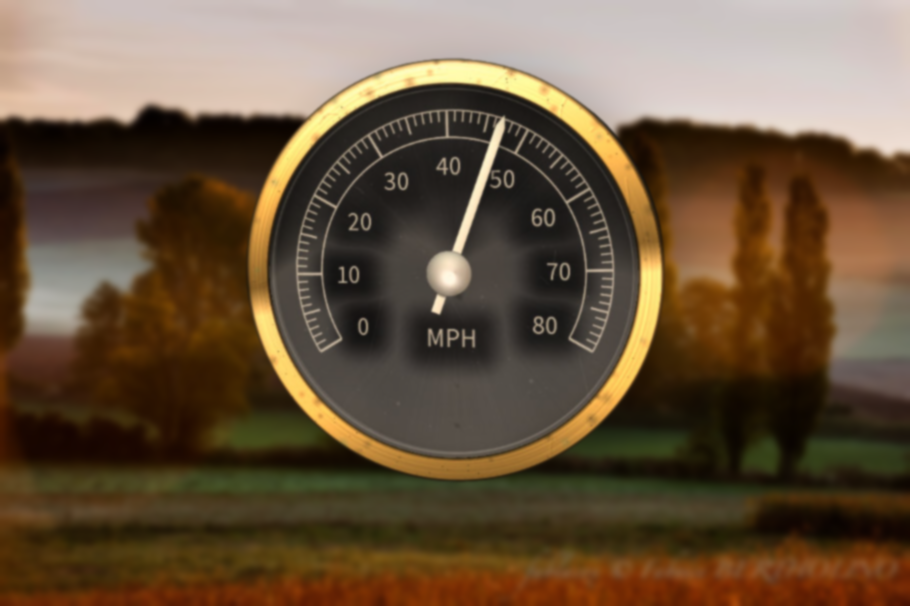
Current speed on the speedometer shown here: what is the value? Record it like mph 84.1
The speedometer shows mph 47
